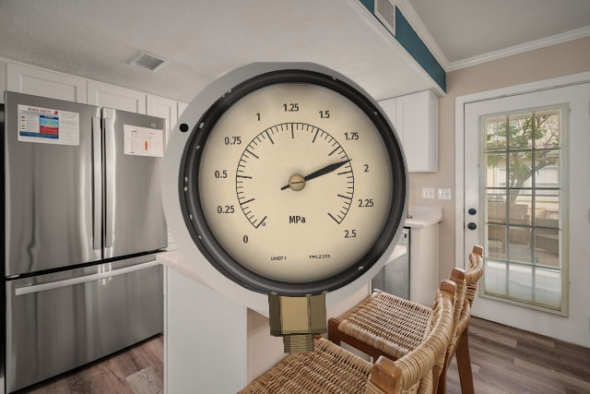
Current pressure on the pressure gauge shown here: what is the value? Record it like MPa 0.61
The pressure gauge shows MPa 1.9
